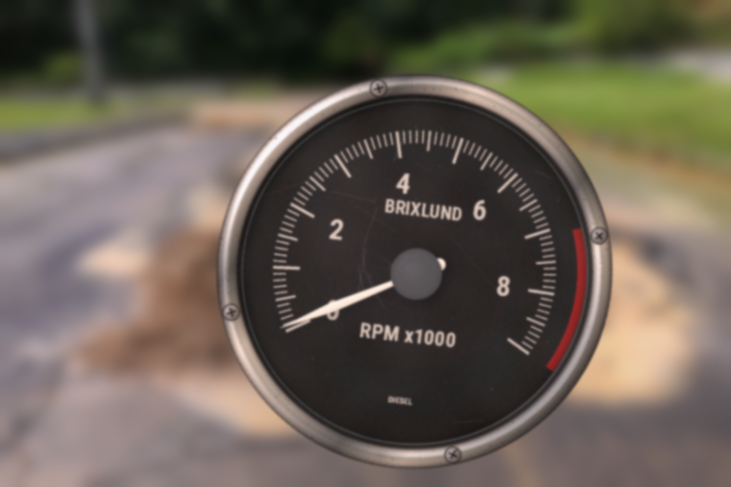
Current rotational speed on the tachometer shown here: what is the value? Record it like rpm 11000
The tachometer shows rpm 100
